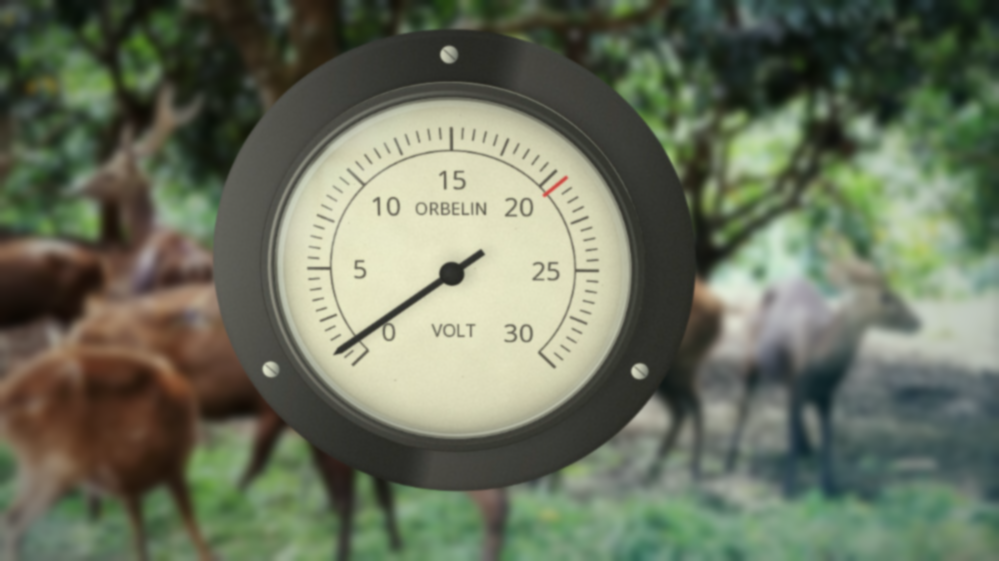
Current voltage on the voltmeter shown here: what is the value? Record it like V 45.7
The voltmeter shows V 1
